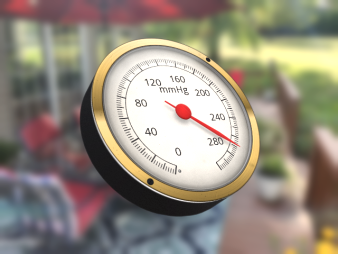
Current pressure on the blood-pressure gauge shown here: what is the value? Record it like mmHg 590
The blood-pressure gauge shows mmHg 270
